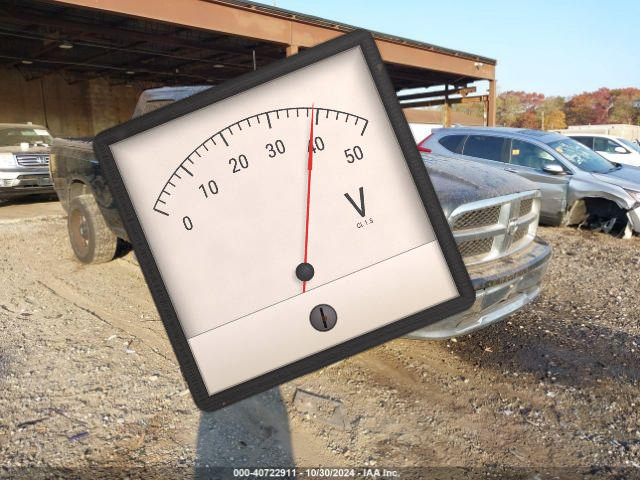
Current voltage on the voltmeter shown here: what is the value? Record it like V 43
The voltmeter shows V 39
